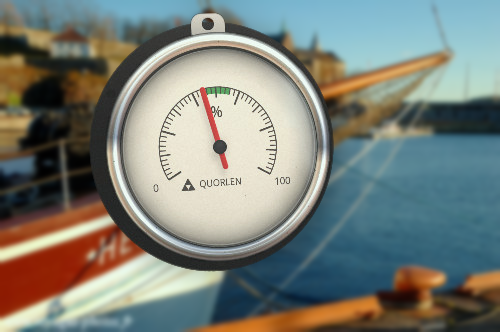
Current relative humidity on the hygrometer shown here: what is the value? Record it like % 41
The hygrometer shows % 44
